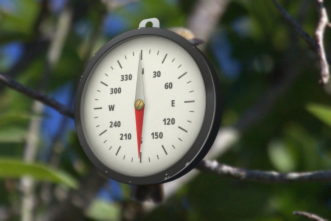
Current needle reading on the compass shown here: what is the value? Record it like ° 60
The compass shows ° 180
